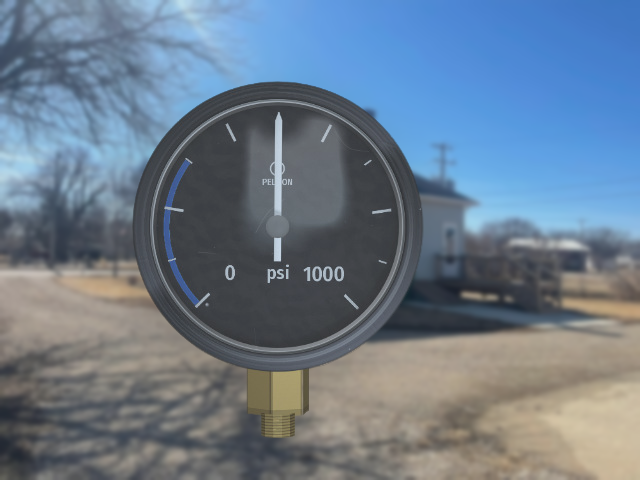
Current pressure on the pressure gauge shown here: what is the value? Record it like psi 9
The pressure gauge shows psi 500
